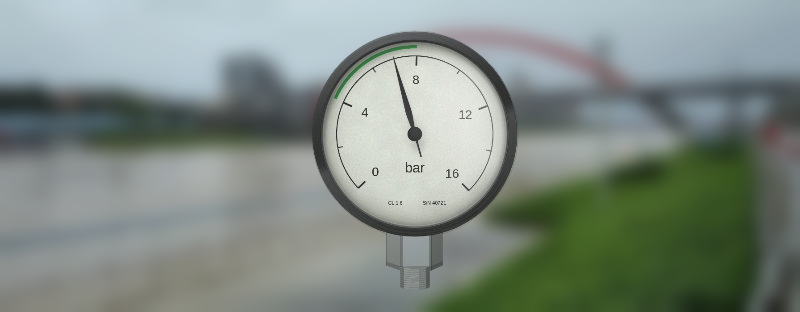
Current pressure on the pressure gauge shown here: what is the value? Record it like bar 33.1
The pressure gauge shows bar 7
